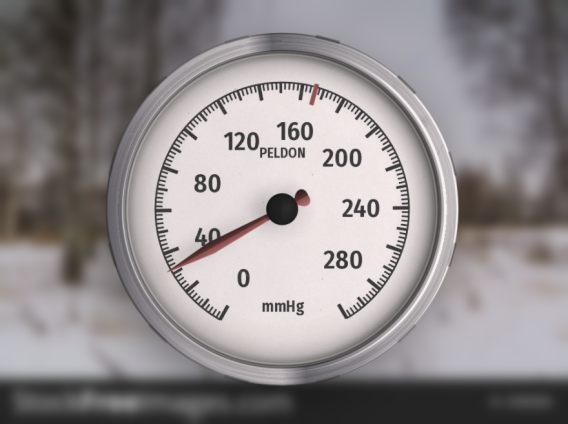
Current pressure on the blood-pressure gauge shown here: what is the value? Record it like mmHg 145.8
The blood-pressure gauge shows mmHg 32
